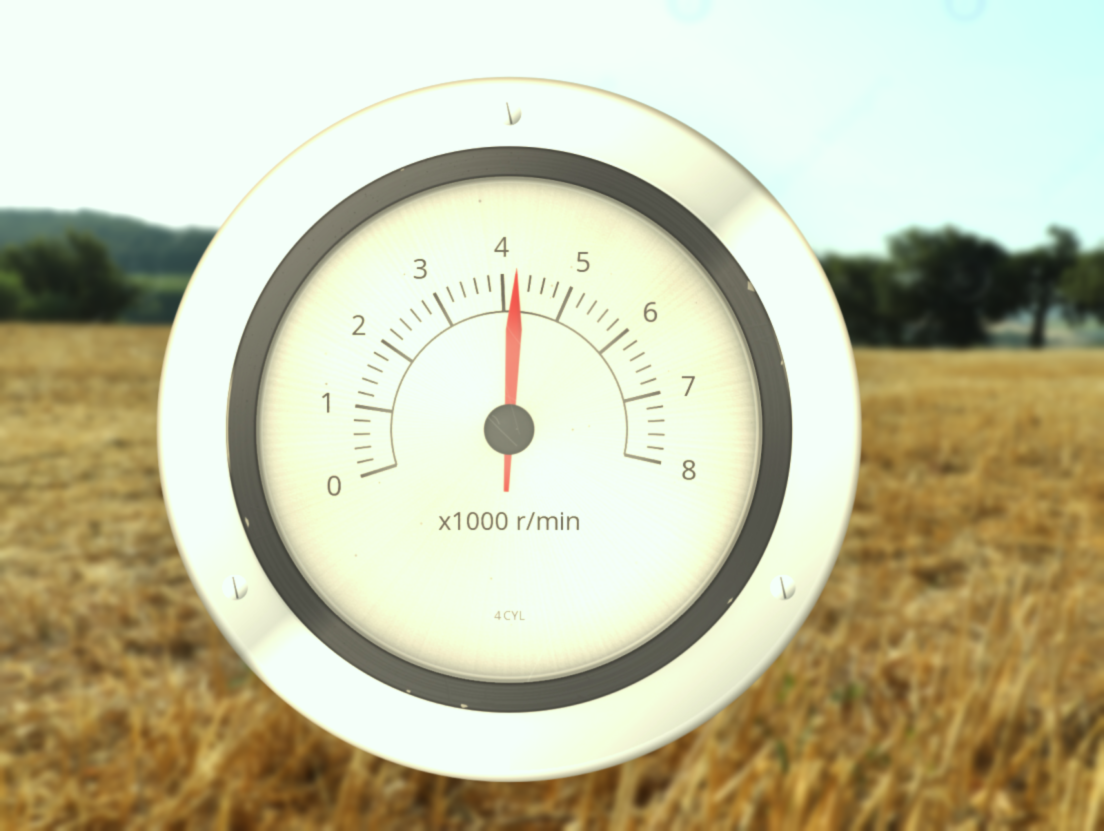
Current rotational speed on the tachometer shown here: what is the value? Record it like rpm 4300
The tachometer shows rpm 4200
